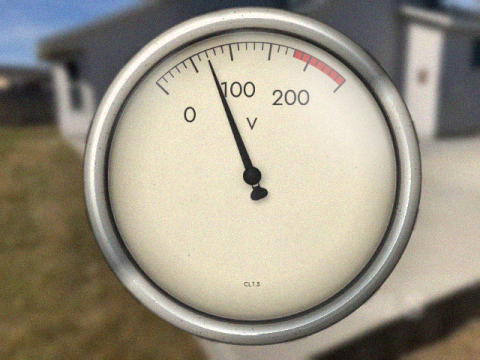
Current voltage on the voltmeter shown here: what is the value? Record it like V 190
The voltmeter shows V 70
